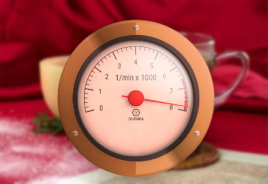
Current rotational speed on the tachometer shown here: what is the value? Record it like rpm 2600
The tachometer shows rpm 7800
